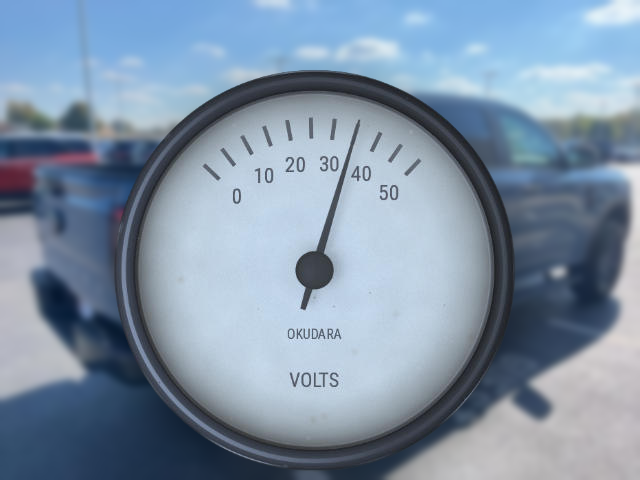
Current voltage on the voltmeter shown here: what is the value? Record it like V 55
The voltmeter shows V 35
